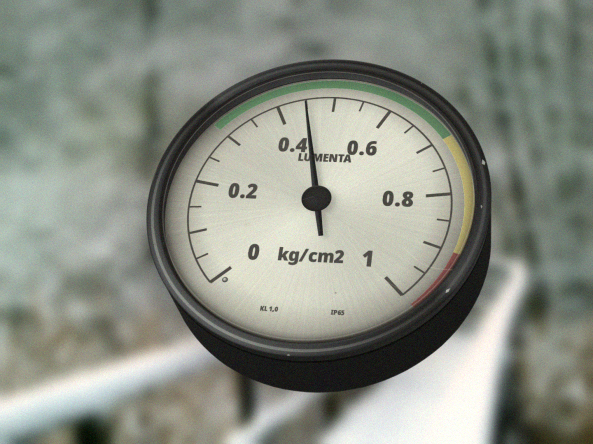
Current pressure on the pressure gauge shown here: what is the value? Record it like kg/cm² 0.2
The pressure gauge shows kg/cm² 0.45
